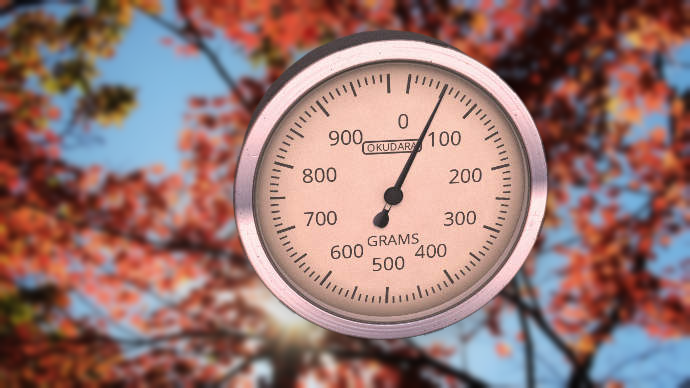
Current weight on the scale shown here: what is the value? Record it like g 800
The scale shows g 50
